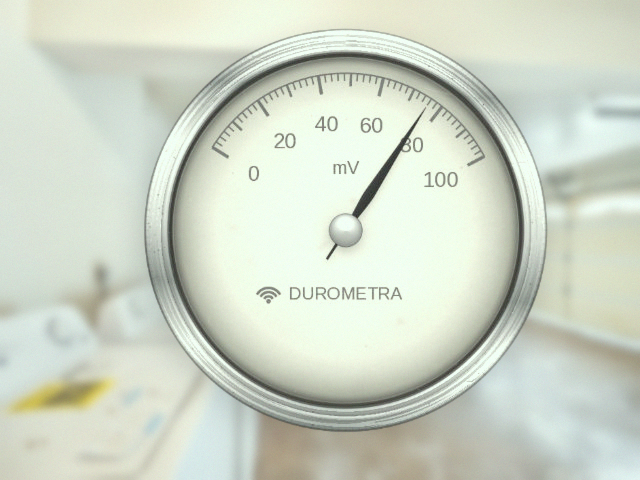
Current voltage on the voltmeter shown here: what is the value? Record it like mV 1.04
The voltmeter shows mV 76
